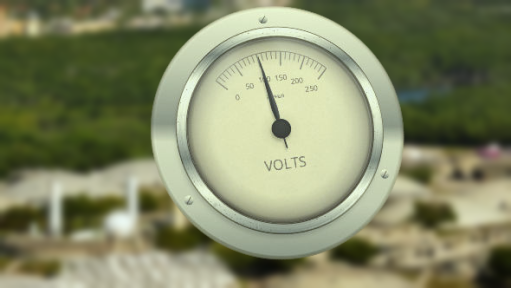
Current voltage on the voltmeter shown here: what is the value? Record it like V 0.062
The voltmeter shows V 100
